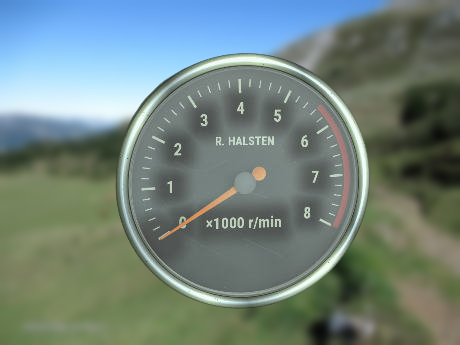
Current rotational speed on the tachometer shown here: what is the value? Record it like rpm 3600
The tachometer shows rpm 0
